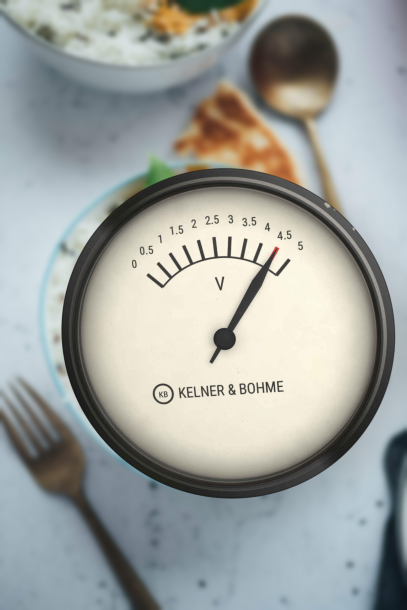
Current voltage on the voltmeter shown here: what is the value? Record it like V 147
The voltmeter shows V 4.5
